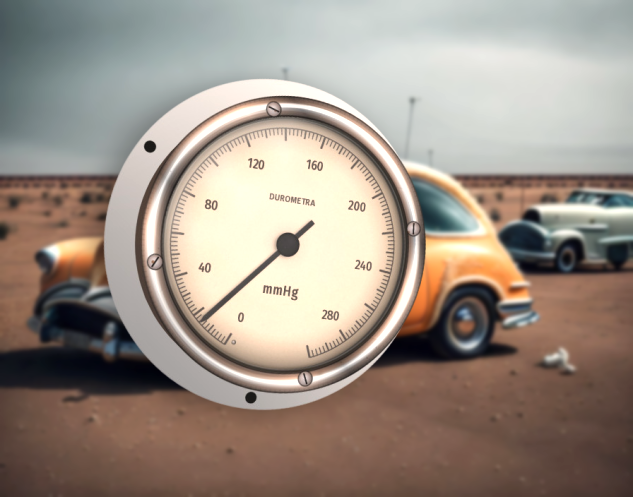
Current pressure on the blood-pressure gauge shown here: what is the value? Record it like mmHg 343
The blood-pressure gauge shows mmHg 16
